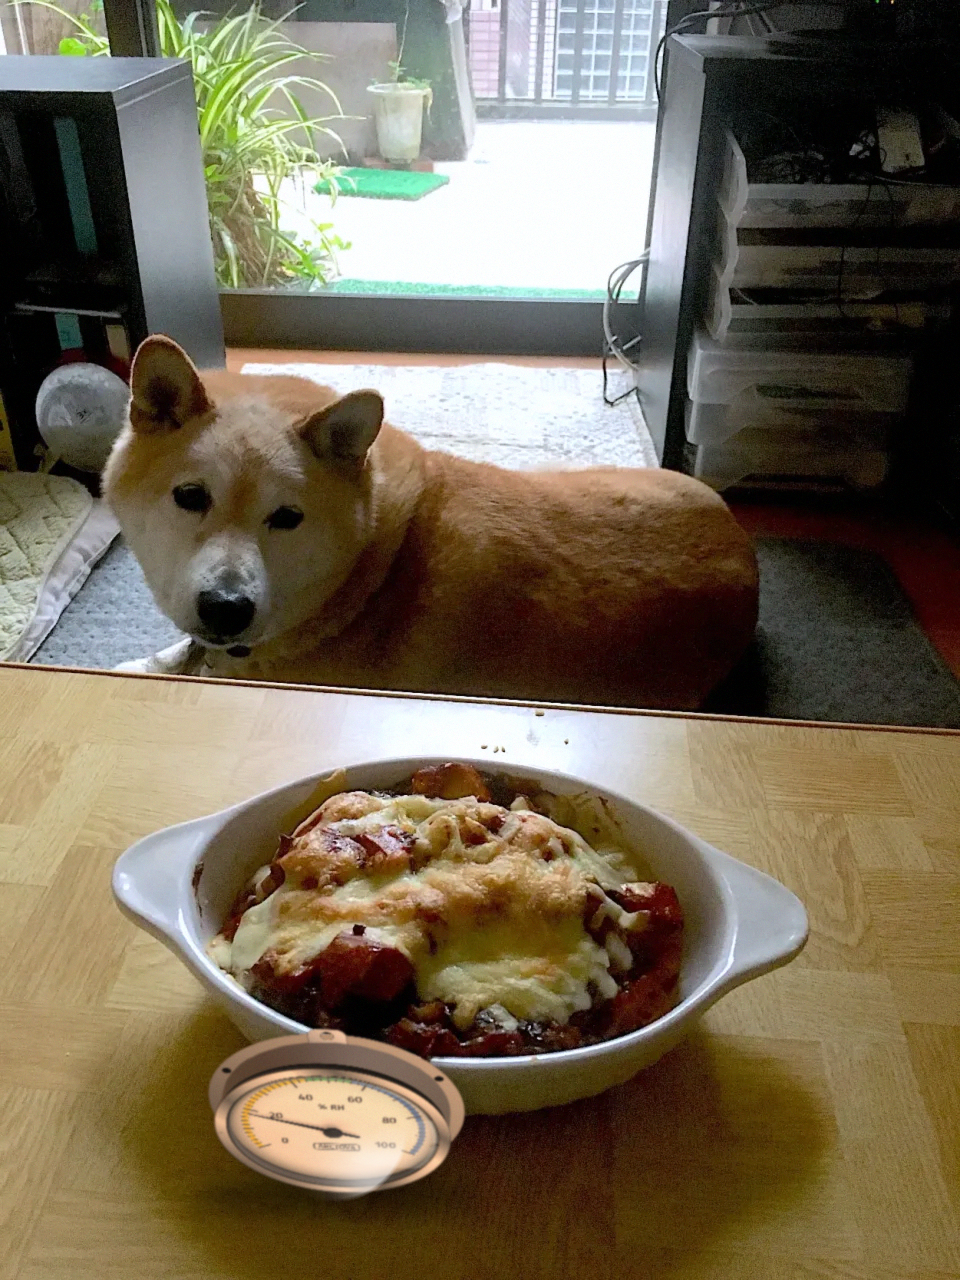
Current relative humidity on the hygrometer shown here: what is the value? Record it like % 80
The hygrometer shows % 20
